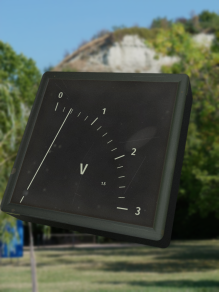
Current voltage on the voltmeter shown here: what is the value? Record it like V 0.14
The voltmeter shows V 0.4
